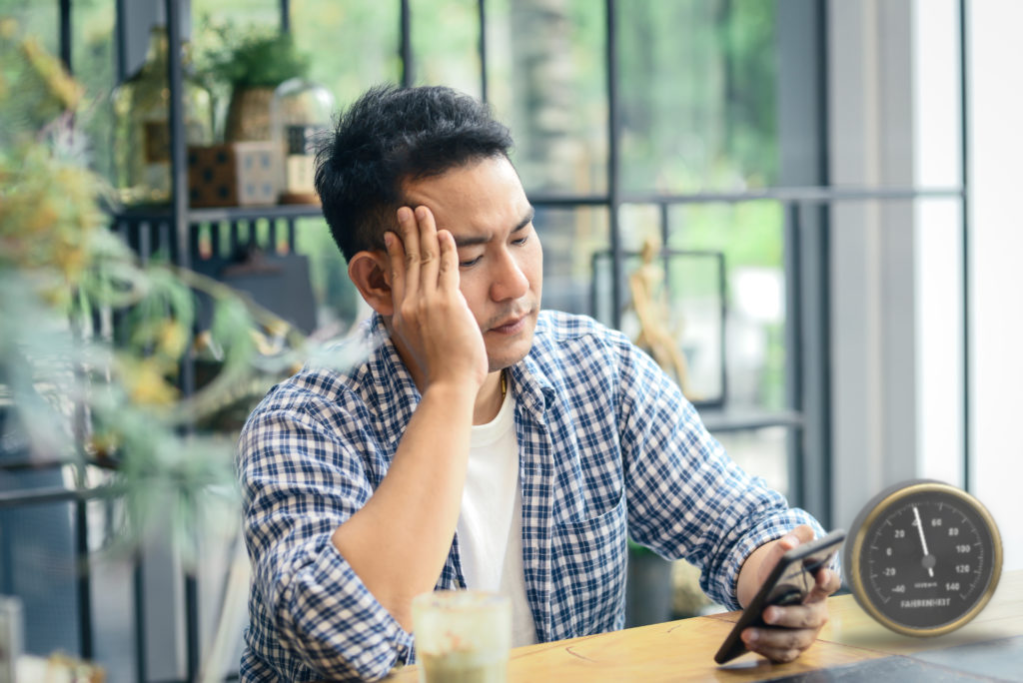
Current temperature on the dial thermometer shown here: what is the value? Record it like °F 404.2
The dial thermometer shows °F 40
